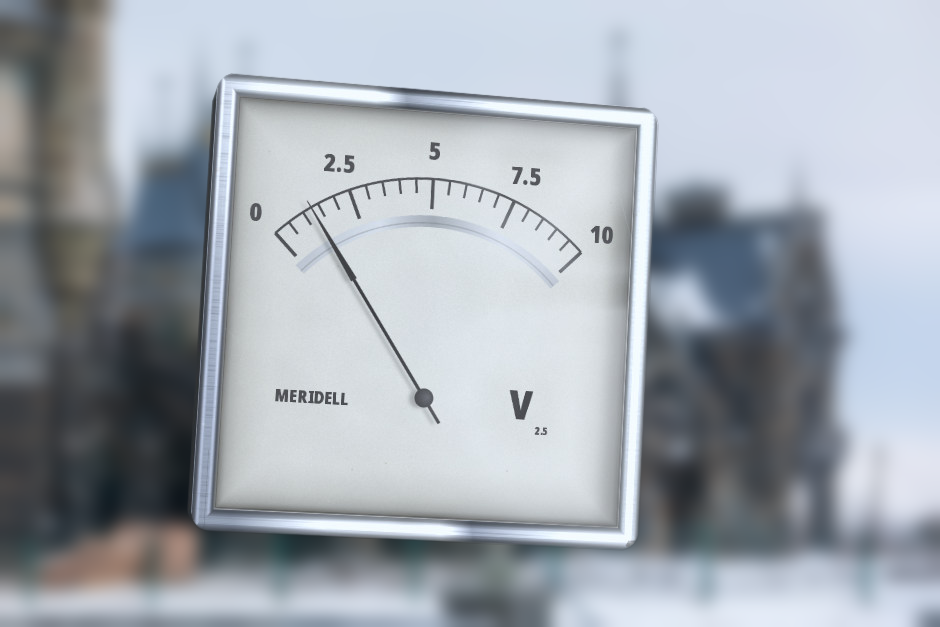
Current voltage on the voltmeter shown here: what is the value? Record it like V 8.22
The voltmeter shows V 1.25
